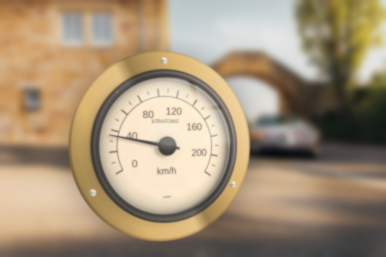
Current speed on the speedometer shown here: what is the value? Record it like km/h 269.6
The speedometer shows km/h 35
